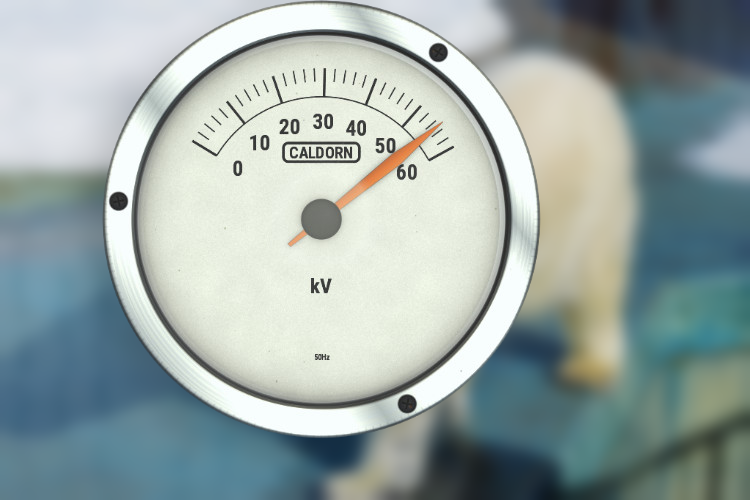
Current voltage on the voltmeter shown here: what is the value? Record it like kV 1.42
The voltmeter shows kV 55
